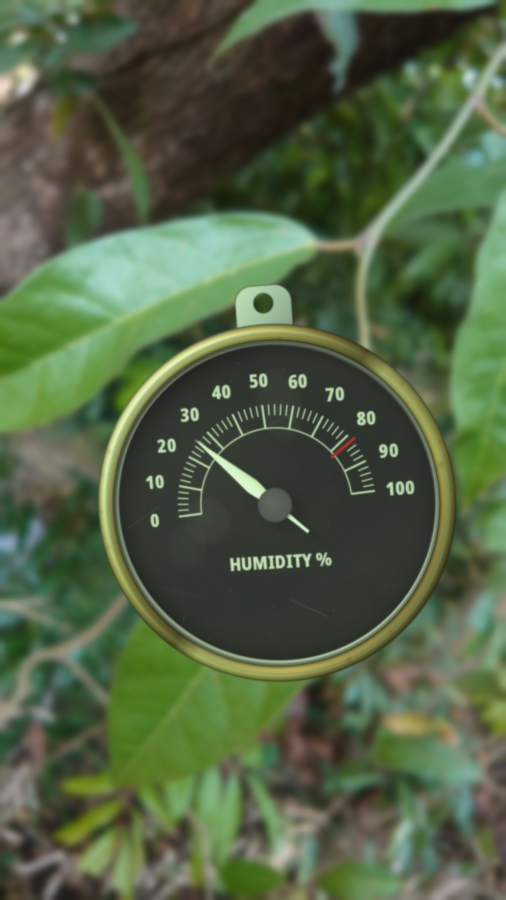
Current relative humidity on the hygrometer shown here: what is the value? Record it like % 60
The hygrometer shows % 26
